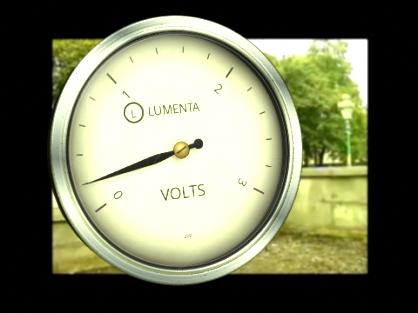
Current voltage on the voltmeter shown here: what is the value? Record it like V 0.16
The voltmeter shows V 0.2
